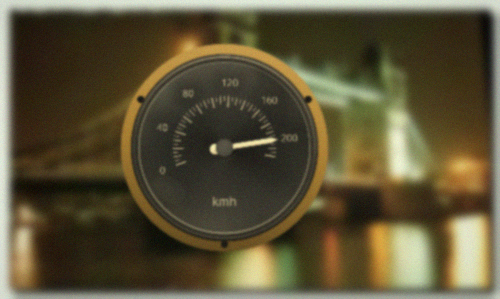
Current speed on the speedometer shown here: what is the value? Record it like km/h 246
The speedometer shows km/h 200
